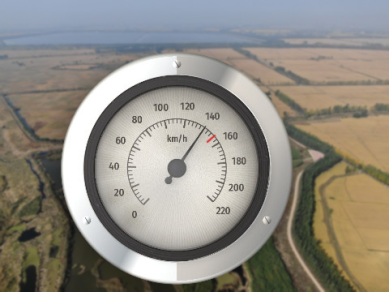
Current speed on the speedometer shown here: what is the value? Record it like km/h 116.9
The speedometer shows km/h 140
